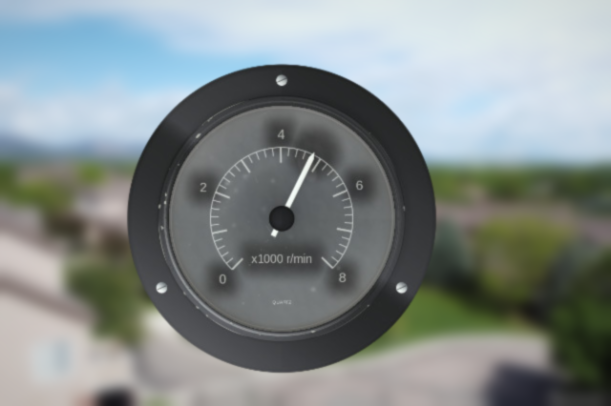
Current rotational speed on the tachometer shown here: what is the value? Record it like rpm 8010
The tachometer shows rpm 4800
